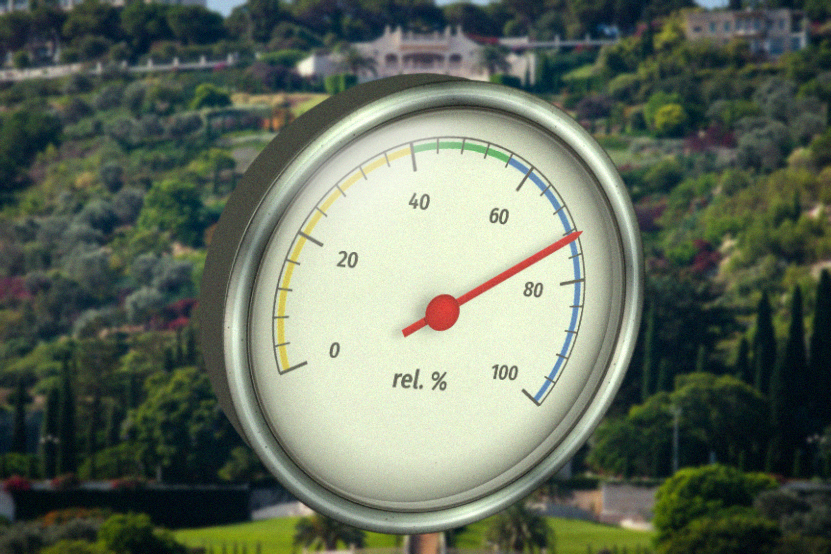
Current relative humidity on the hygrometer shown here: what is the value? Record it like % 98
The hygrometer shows % 72
